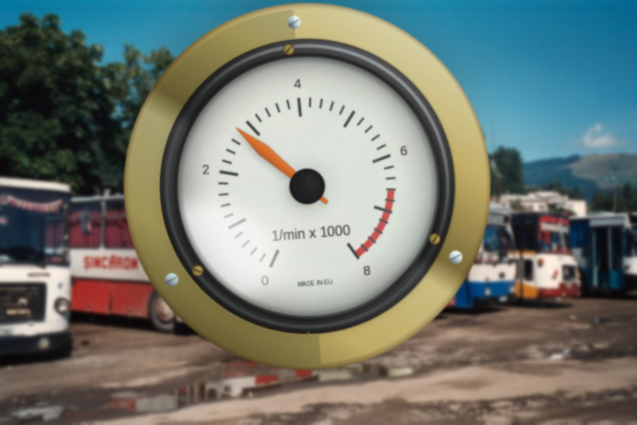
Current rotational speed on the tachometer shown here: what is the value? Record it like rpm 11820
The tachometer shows rpm 2800
